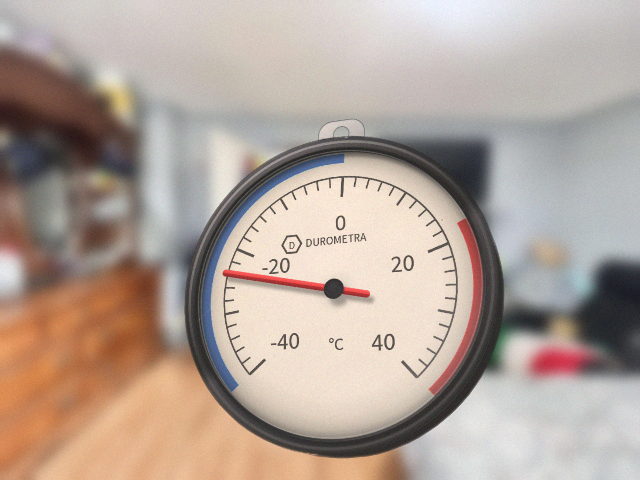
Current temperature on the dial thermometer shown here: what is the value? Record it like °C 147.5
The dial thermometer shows °C -24
